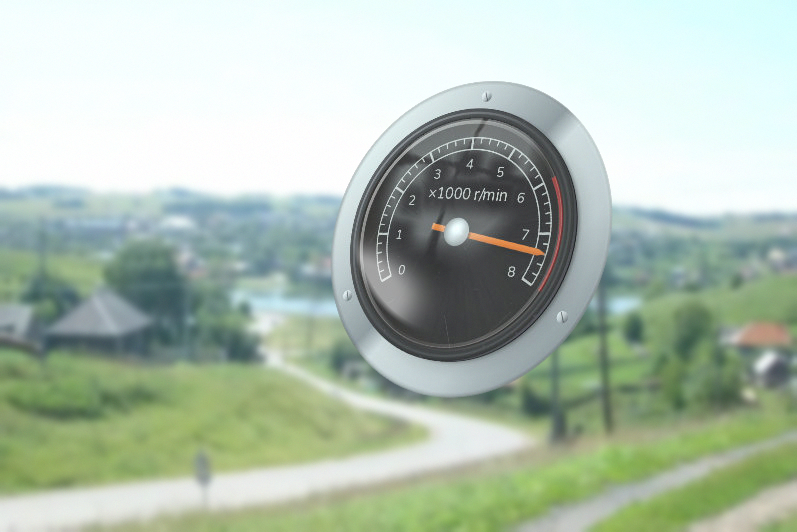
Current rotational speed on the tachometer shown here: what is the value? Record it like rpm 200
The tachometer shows rpm 7400
